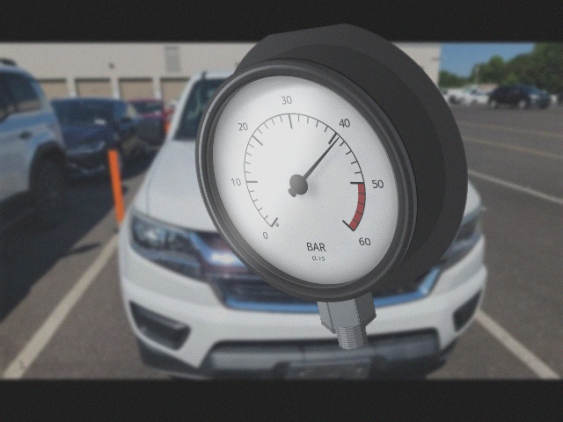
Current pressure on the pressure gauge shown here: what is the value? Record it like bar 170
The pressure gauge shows bar 41
